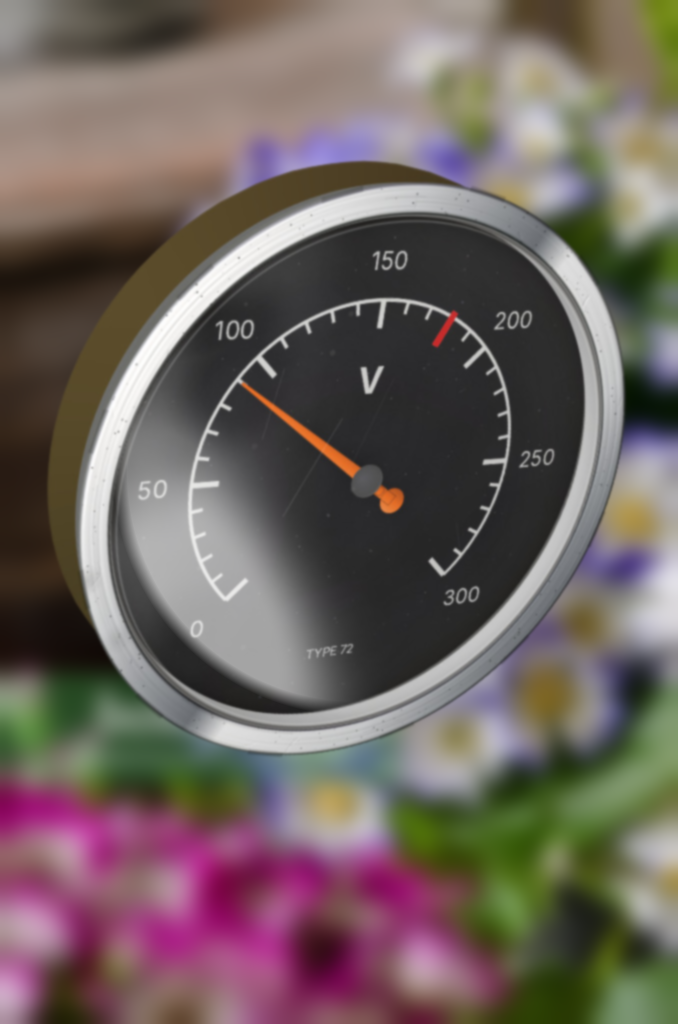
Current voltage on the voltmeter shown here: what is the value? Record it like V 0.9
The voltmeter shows V 90
